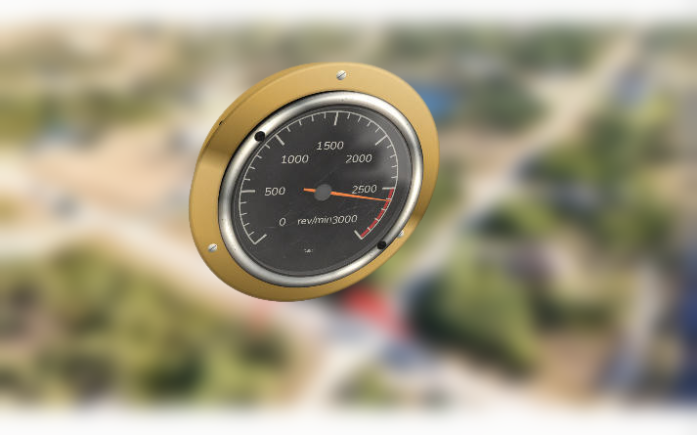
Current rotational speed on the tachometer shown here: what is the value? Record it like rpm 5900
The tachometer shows rpm 2600
